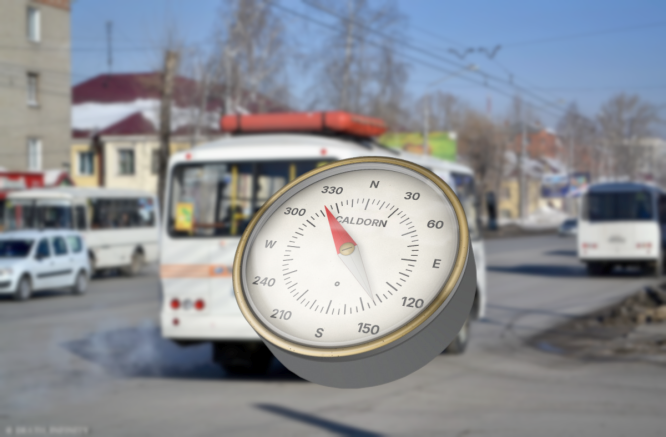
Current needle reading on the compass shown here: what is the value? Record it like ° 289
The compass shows ° 320
